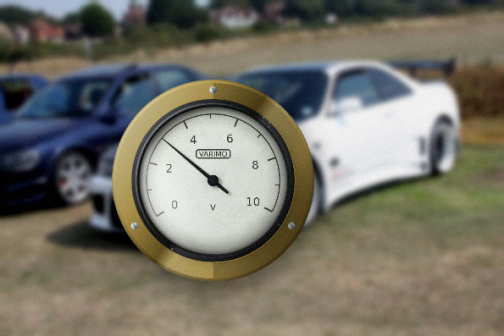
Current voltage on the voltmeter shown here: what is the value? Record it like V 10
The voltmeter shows V 3
